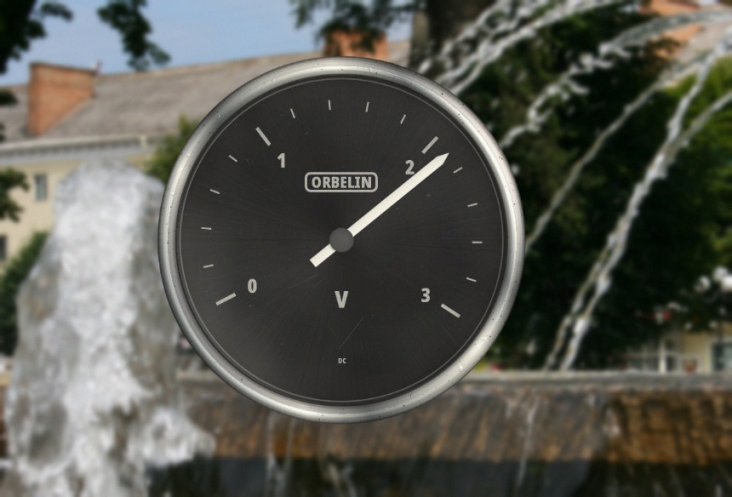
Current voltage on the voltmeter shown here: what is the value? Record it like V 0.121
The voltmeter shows V 2.1
